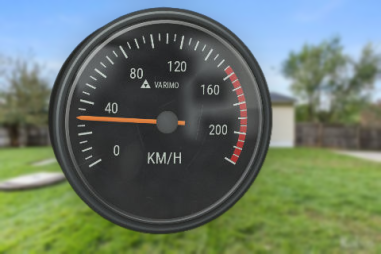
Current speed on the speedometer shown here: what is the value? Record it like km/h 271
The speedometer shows km/h 30
